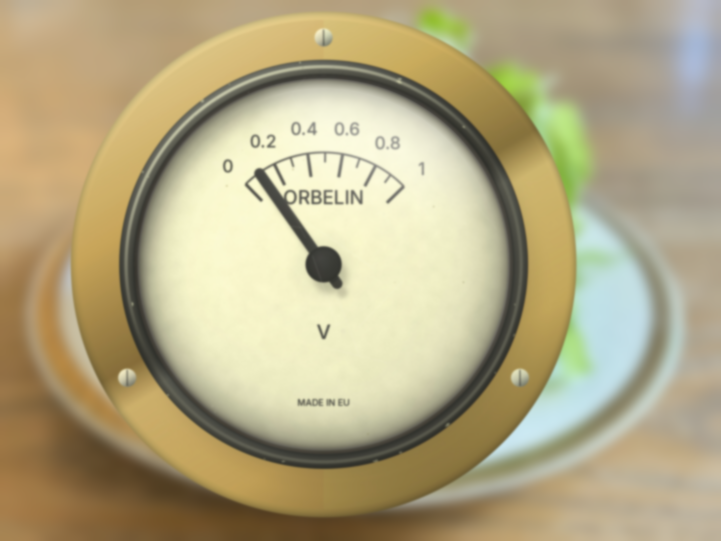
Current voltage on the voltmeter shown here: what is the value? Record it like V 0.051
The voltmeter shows V 0.1
